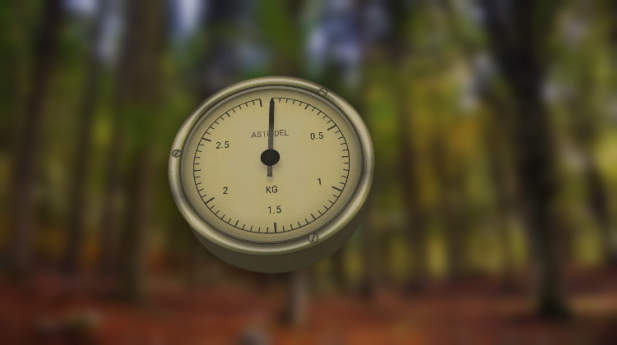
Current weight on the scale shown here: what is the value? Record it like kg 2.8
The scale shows kg 0
